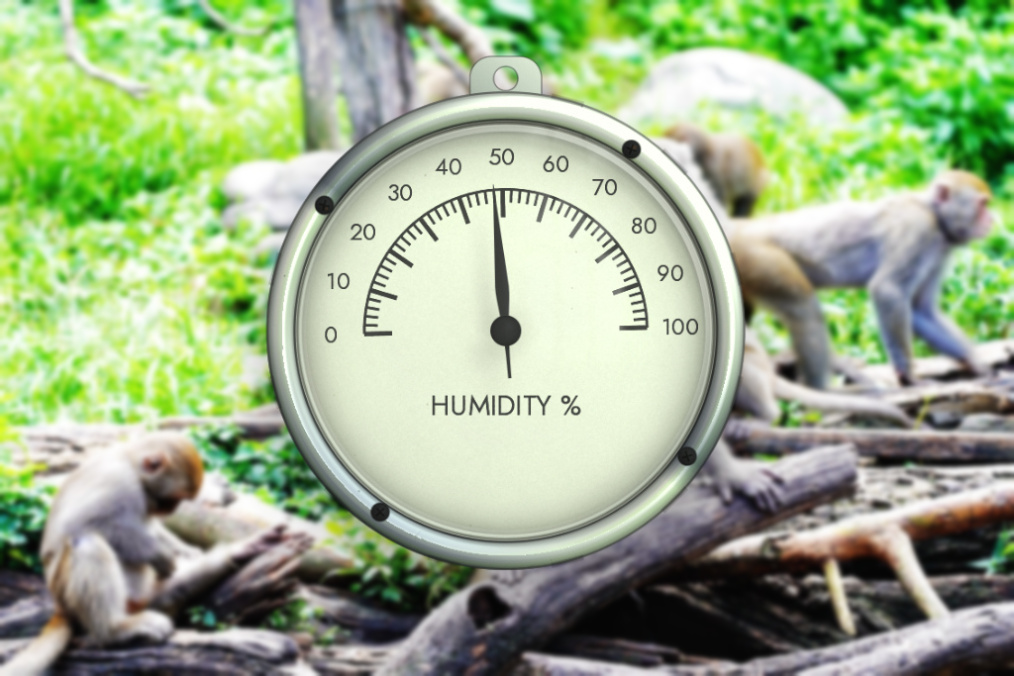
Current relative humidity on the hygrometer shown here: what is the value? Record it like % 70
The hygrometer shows % 48
